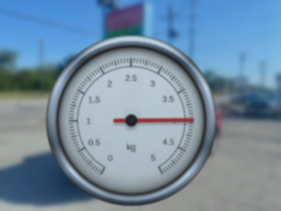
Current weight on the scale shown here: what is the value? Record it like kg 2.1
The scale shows kg 4
